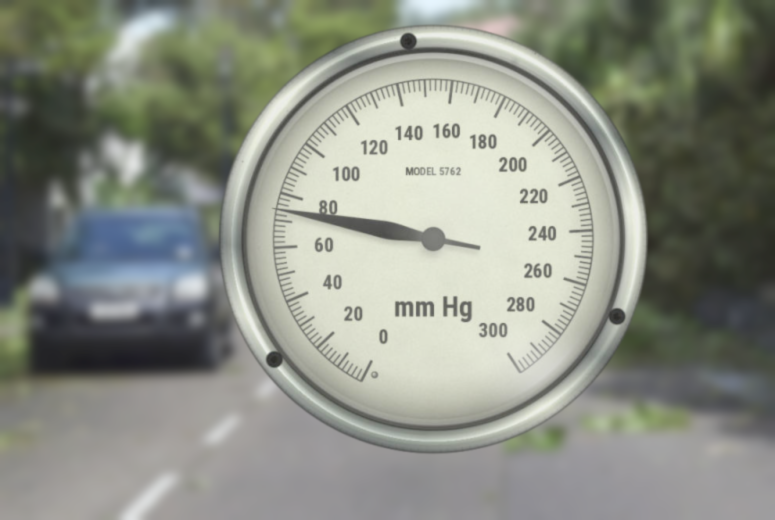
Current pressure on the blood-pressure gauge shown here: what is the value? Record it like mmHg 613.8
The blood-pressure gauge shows mmHg 74
